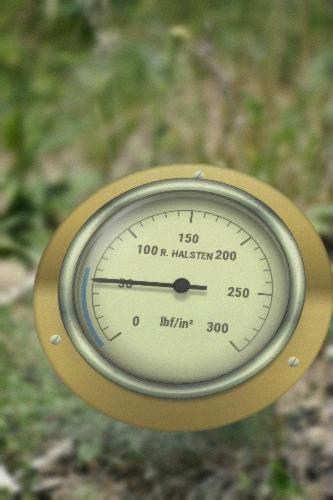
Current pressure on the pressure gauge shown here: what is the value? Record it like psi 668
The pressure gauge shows psi 50
